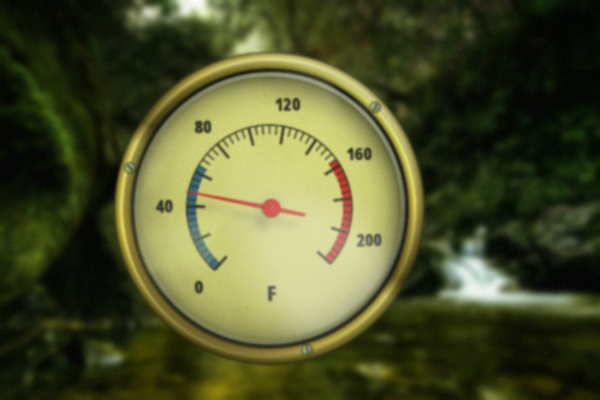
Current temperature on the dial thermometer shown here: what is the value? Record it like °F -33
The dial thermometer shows °F 48
